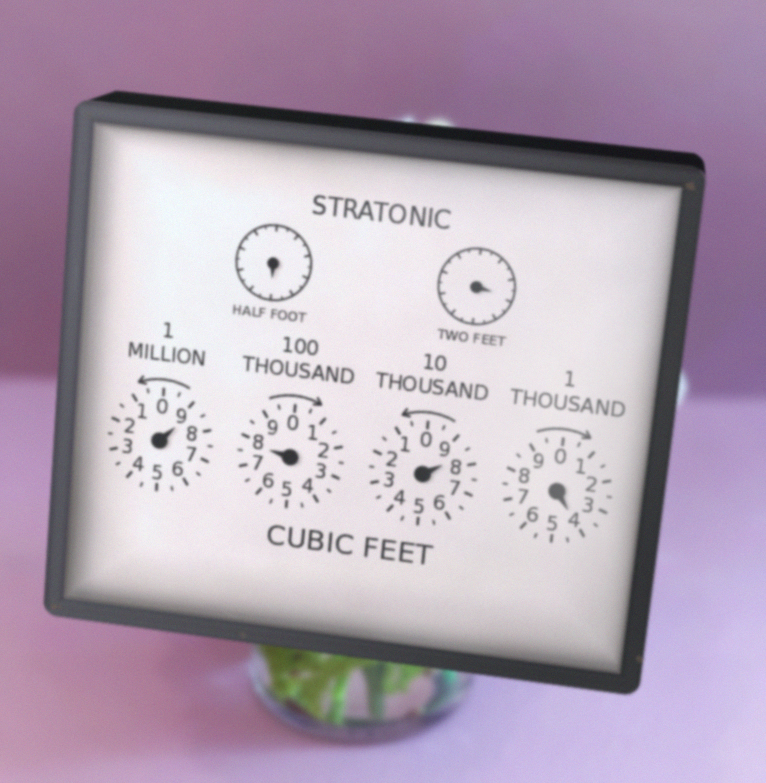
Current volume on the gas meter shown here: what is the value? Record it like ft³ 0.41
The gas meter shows ft³ 878400
